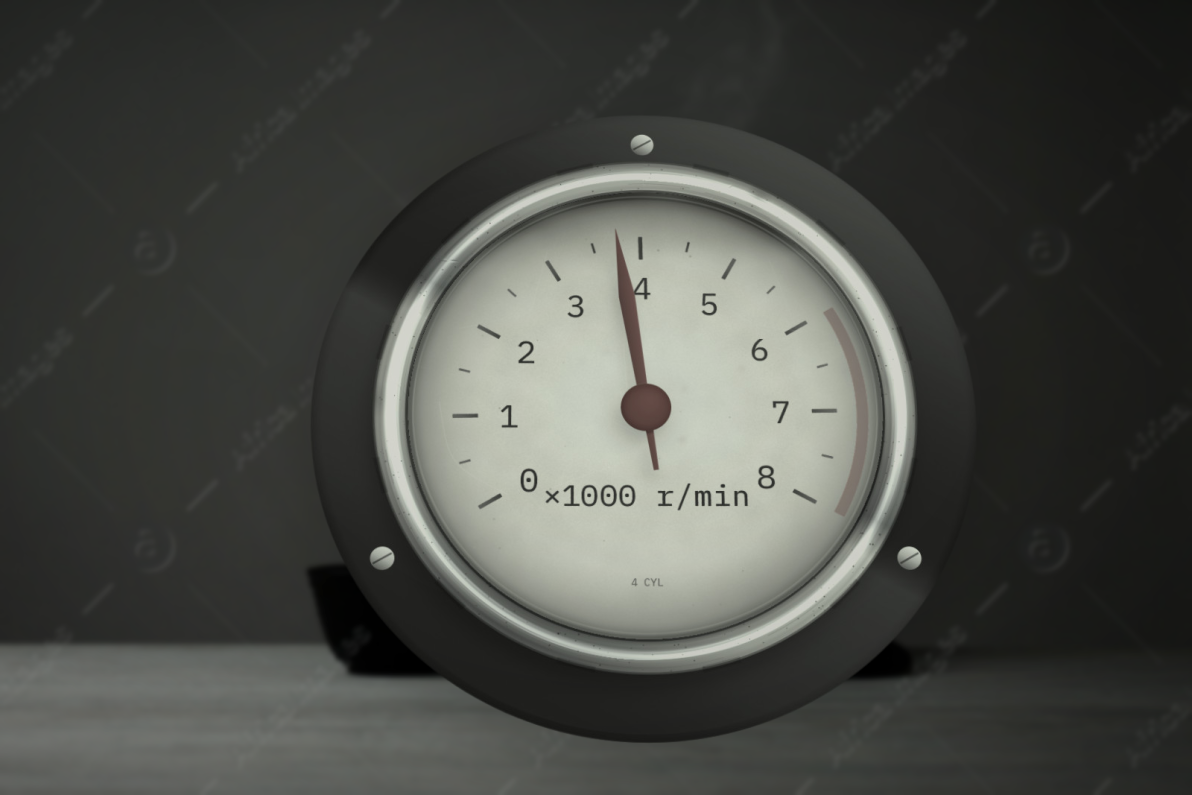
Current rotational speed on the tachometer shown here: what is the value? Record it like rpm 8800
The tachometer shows rpm 3750
